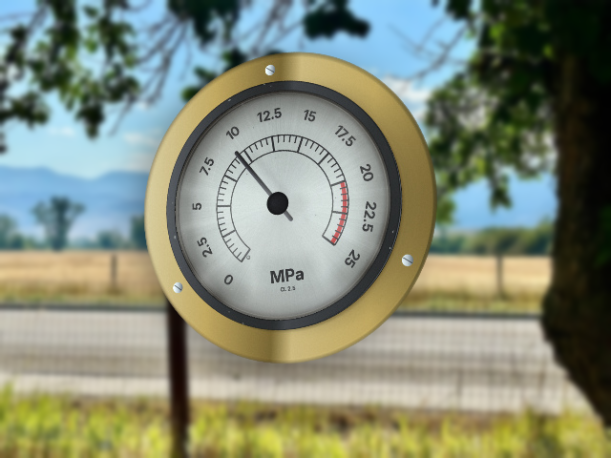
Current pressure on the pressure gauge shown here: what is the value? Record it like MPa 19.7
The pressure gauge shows MPa 9.5
